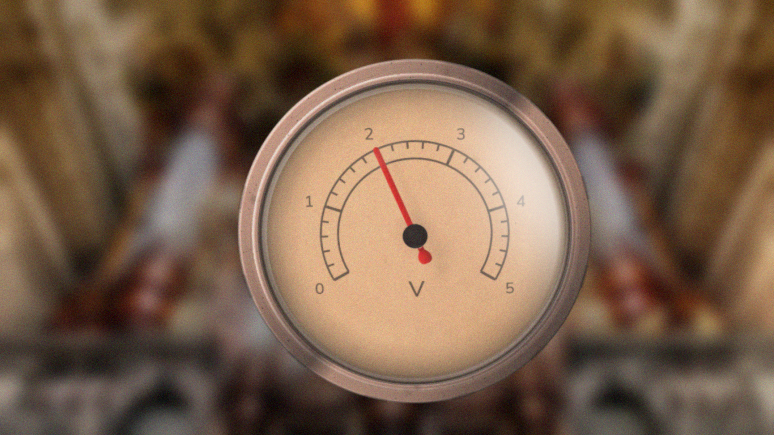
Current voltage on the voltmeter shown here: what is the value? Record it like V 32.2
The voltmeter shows V 2
